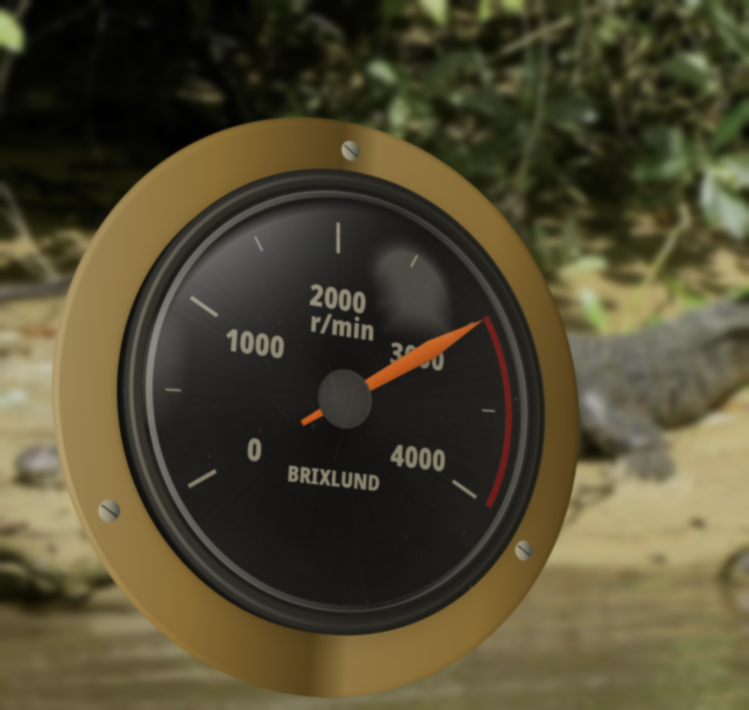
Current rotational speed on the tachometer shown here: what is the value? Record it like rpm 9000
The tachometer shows rpm 3000
